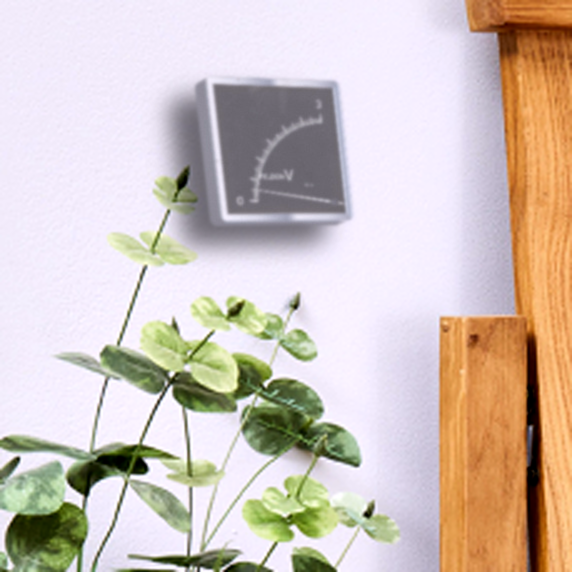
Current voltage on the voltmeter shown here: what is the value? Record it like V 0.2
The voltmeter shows V 0.25
